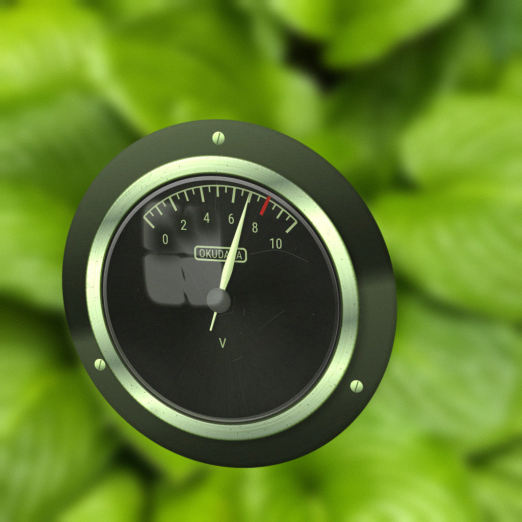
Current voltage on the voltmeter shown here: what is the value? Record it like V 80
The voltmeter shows V 7
